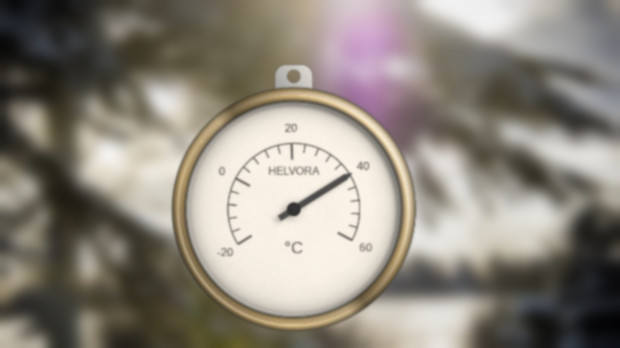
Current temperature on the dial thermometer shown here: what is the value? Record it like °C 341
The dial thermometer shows °C 40
